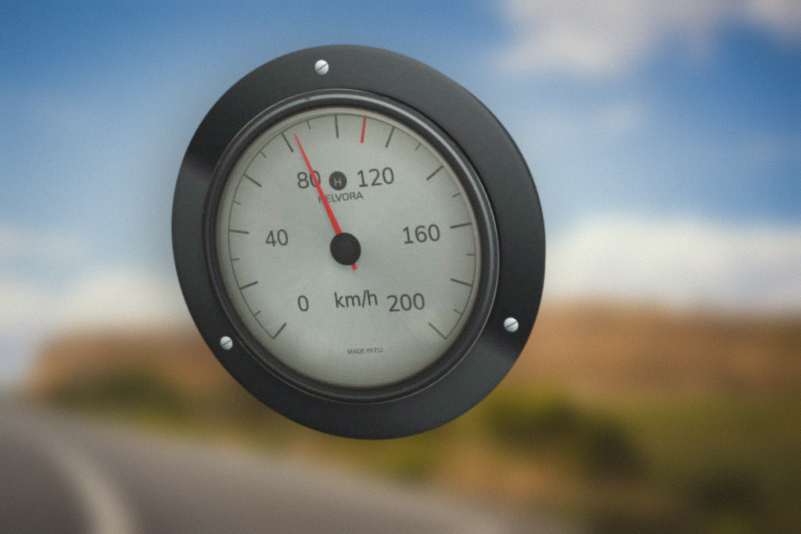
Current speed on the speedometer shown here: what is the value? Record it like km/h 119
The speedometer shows km/h 85
